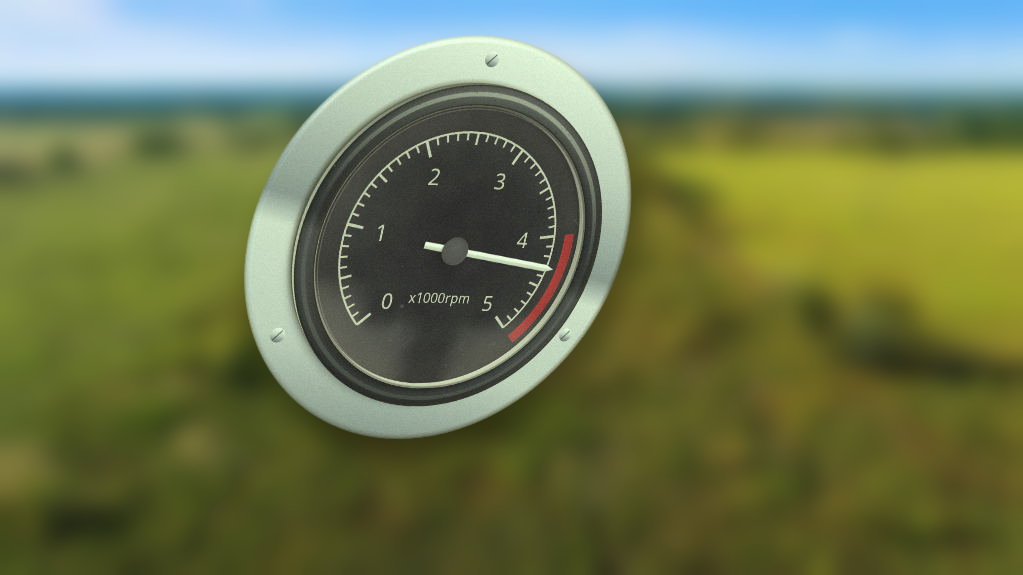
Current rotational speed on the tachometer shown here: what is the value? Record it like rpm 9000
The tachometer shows rpm 4300
